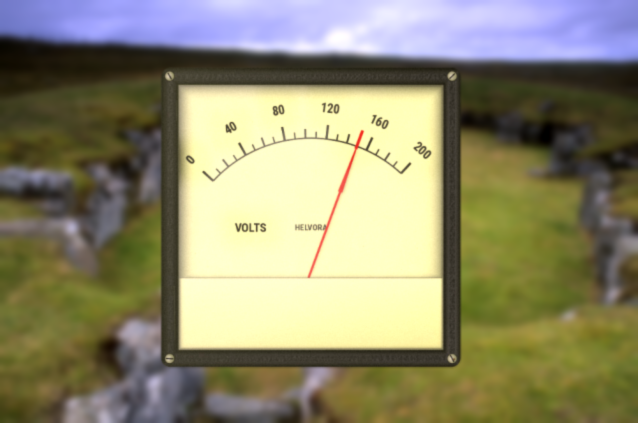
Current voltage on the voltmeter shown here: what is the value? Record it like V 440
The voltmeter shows V 150
